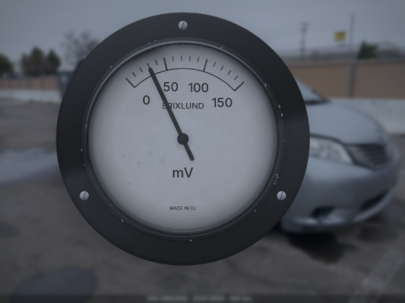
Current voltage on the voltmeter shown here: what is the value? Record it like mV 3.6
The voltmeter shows mV 30
